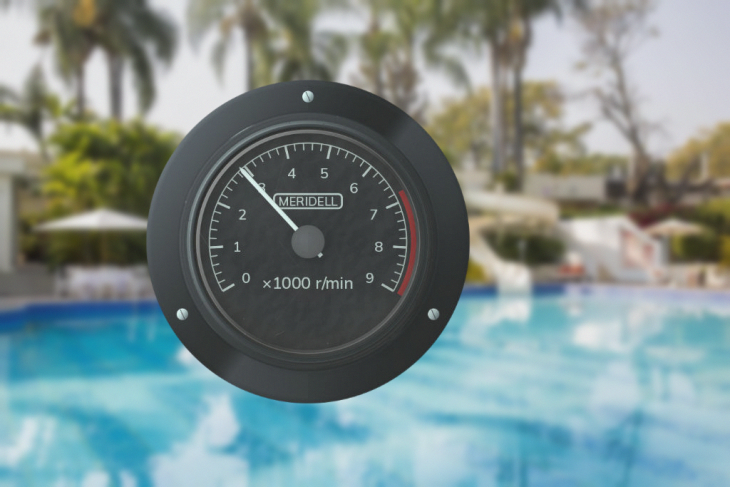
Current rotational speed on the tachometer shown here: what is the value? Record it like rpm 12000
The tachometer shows rpm 2900
